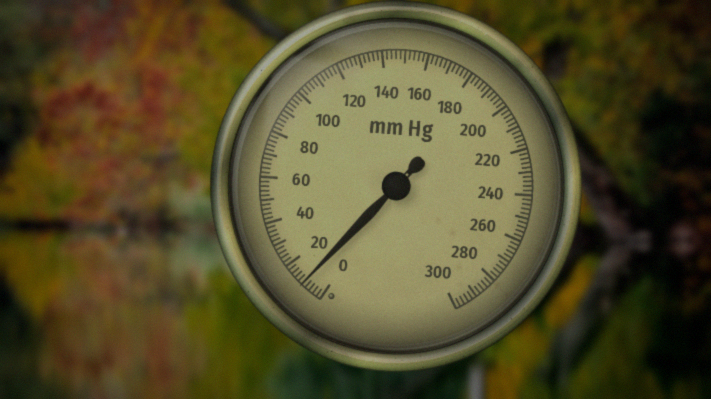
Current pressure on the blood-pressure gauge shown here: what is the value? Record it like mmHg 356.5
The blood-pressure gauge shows mmHg 10
